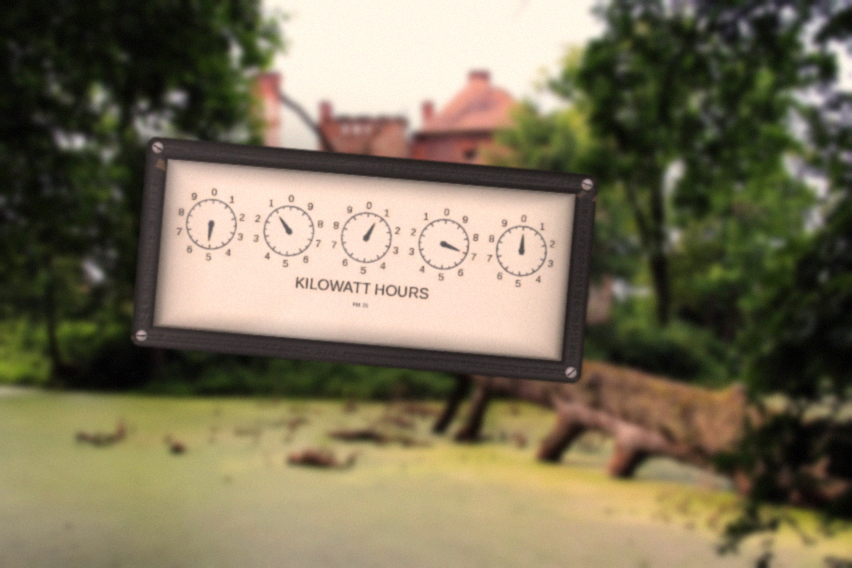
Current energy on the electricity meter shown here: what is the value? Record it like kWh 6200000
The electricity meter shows kWh 51070
